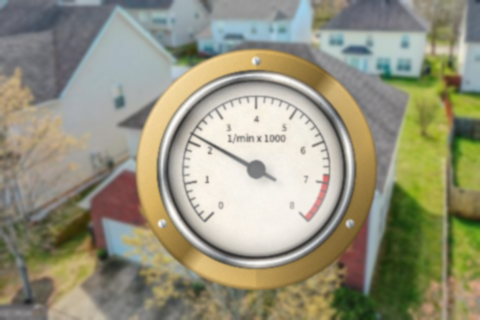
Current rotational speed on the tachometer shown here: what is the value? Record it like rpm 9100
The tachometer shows rpm 2200
